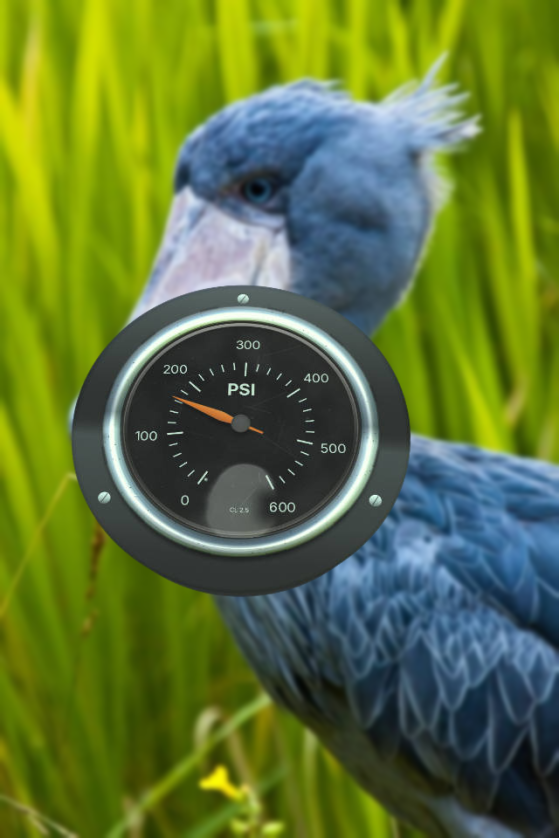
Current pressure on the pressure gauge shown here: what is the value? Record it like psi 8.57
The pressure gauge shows psi 160
